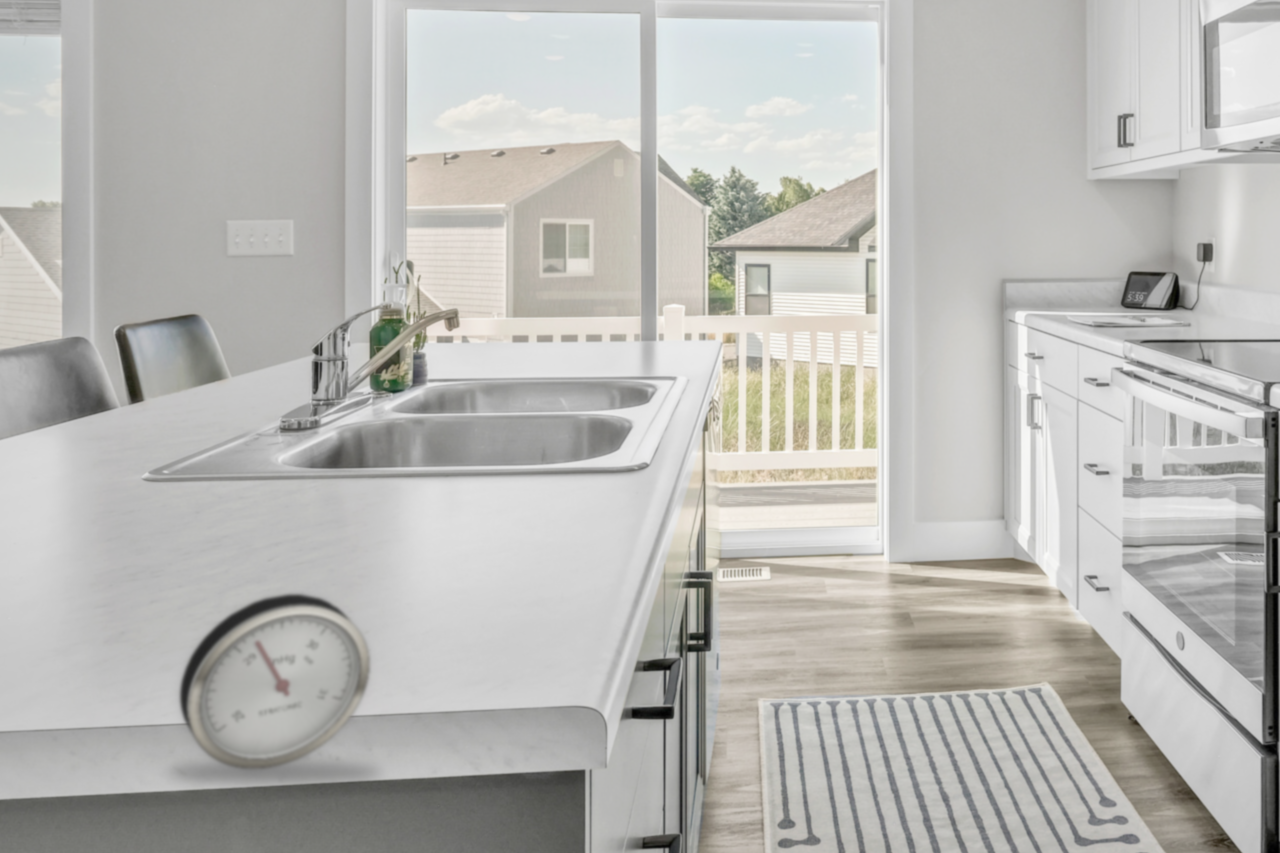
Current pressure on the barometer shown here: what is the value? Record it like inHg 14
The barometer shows inHg 29.2
